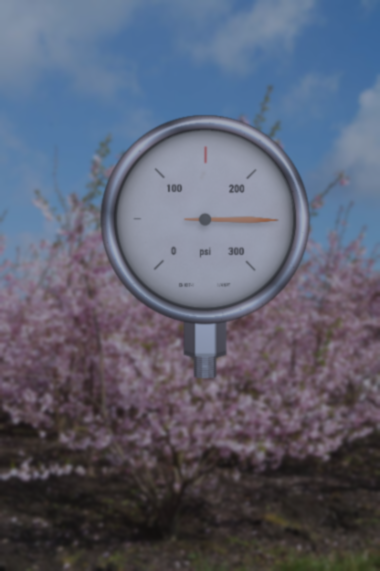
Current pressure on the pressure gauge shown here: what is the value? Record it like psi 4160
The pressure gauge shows psi 250
